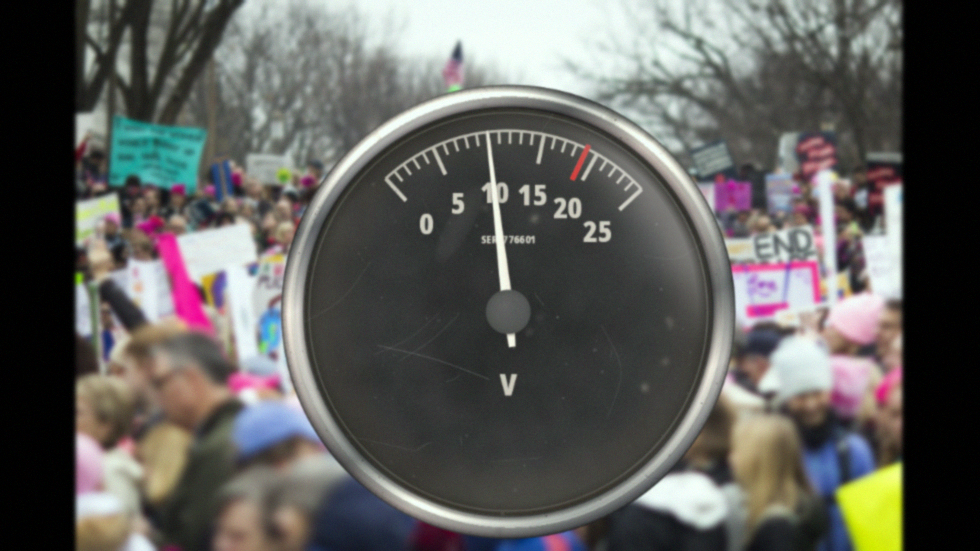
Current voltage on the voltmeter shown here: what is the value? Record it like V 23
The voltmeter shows V 10
